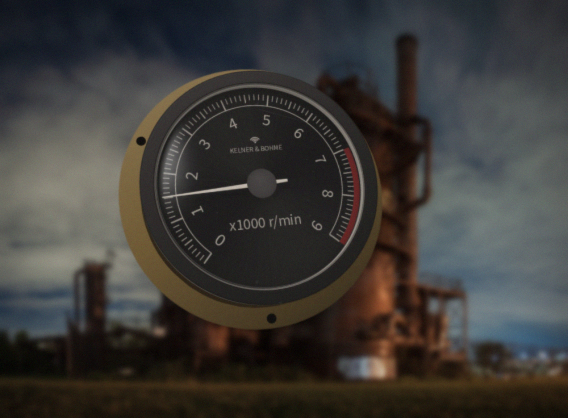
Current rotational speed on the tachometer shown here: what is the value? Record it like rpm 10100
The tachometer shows rpm 1500
